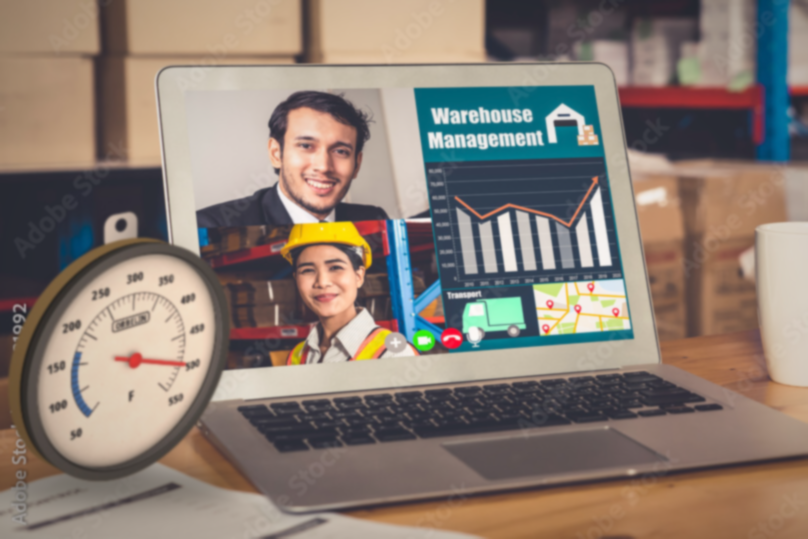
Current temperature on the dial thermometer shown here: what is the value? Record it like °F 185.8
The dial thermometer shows °F 500
